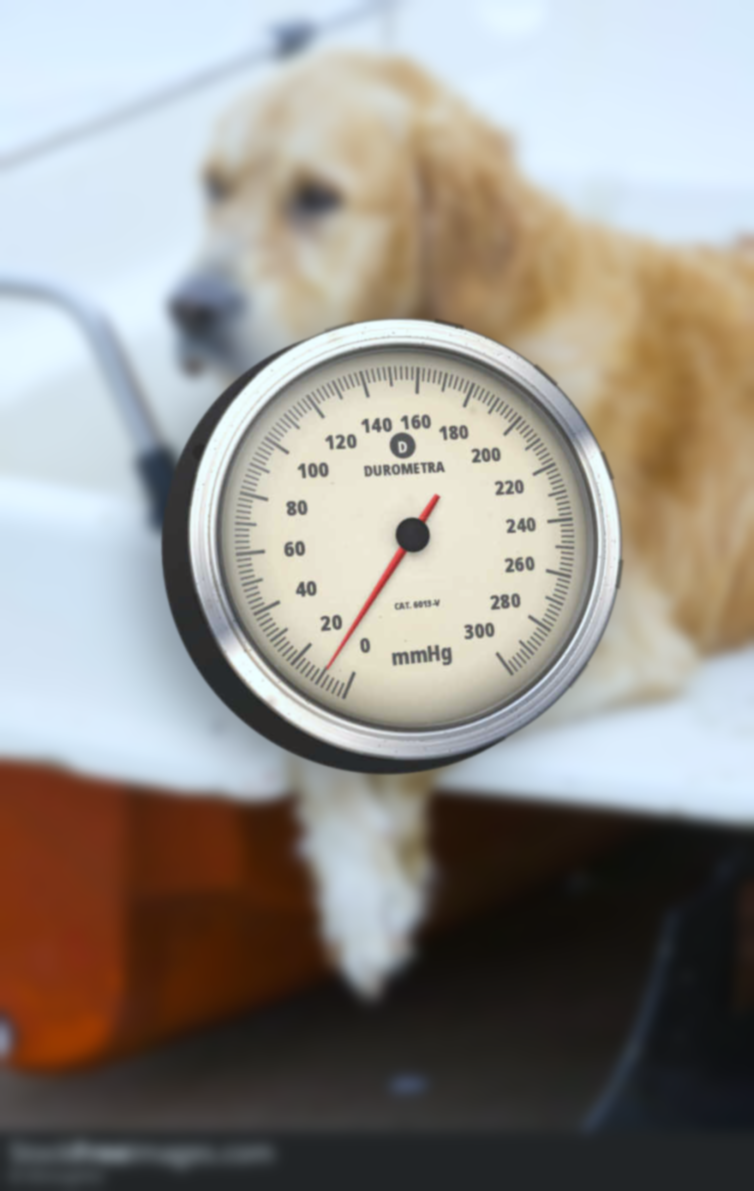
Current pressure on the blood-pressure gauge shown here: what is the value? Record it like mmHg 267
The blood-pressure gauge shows mmHg 10
